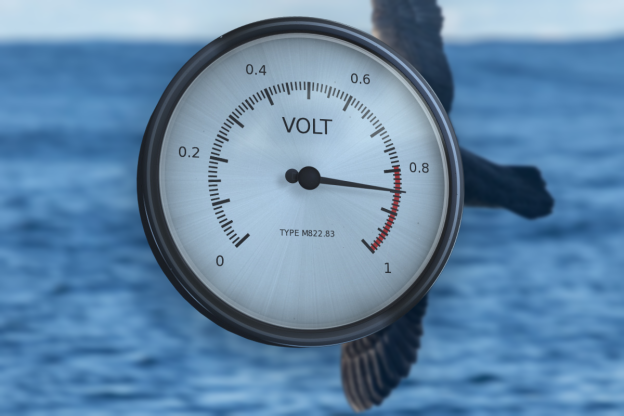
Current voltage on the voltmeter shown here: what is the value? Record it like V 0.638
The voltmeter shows V 0.85
